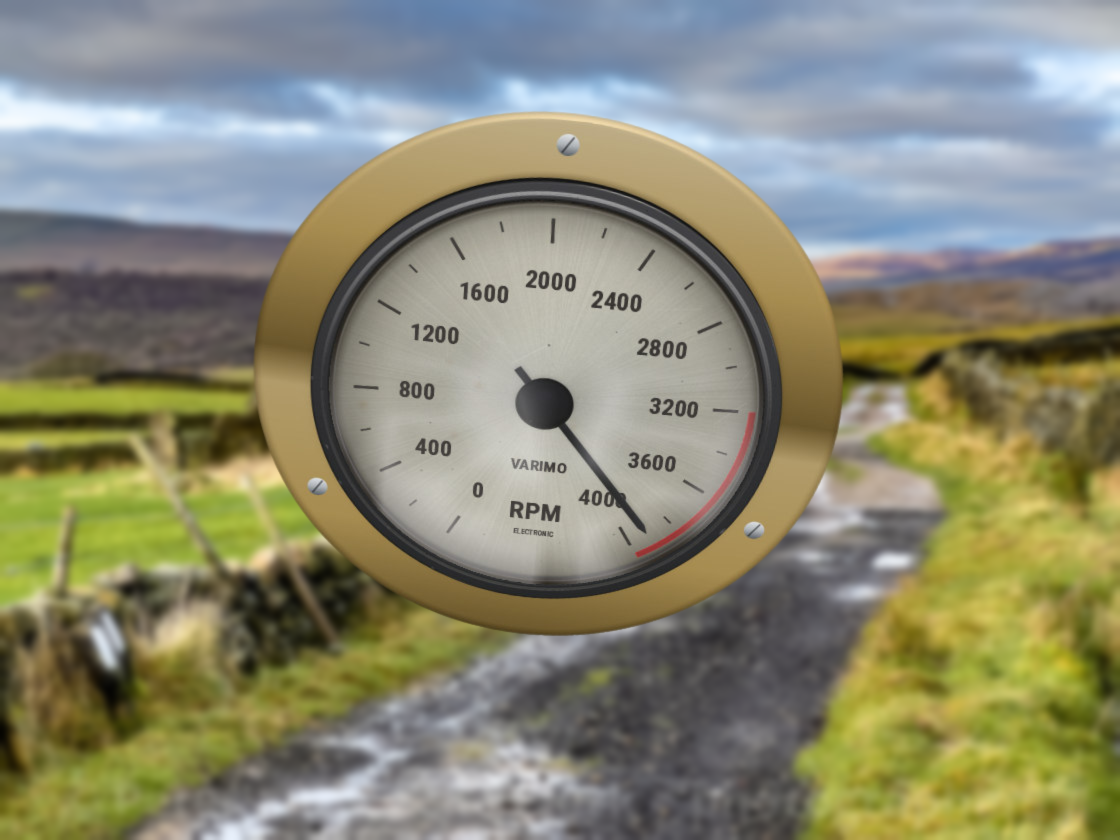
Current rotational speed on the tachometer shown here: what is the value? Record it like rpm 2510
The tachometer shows rpm 3900
